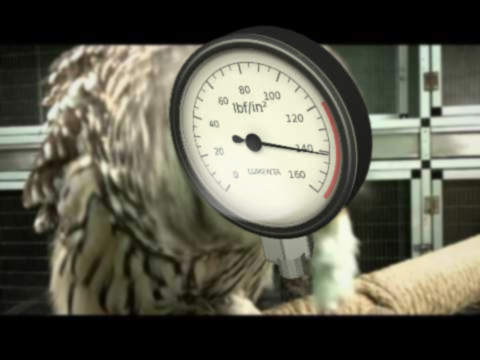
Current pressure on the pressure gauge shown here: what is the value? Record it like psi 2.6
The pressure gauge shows psi 140
